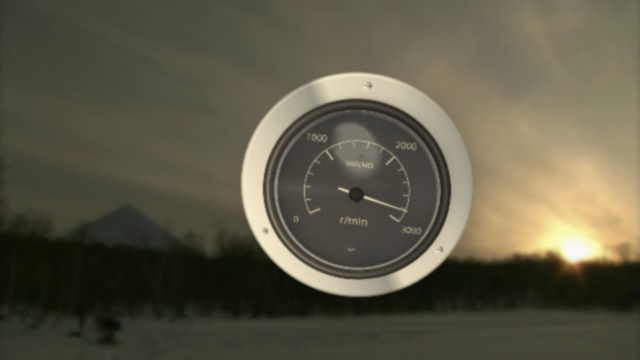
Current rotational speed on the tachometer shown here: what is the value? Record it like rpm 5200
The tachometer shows rpm 2800
